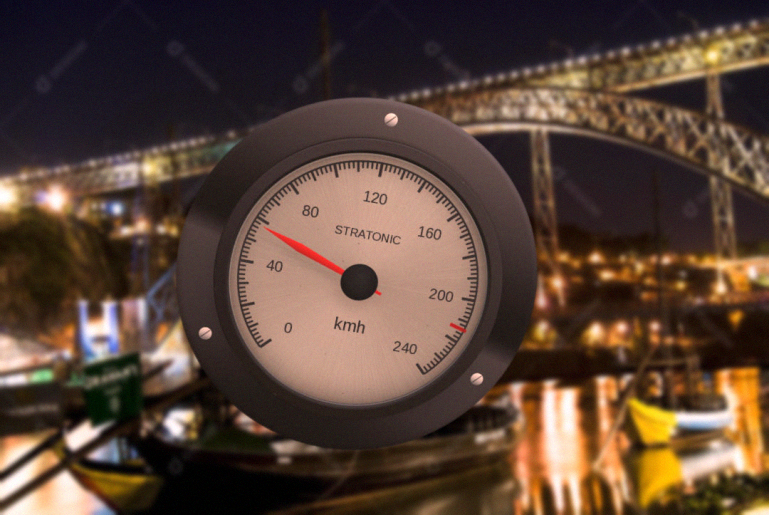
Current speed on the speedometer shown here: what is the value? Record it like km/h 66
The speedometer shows km/h 58
